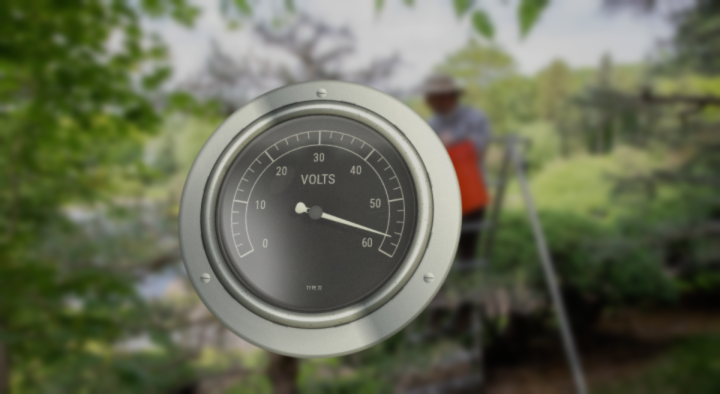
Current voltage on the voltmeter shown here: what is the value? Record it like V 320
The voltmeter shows V 57
